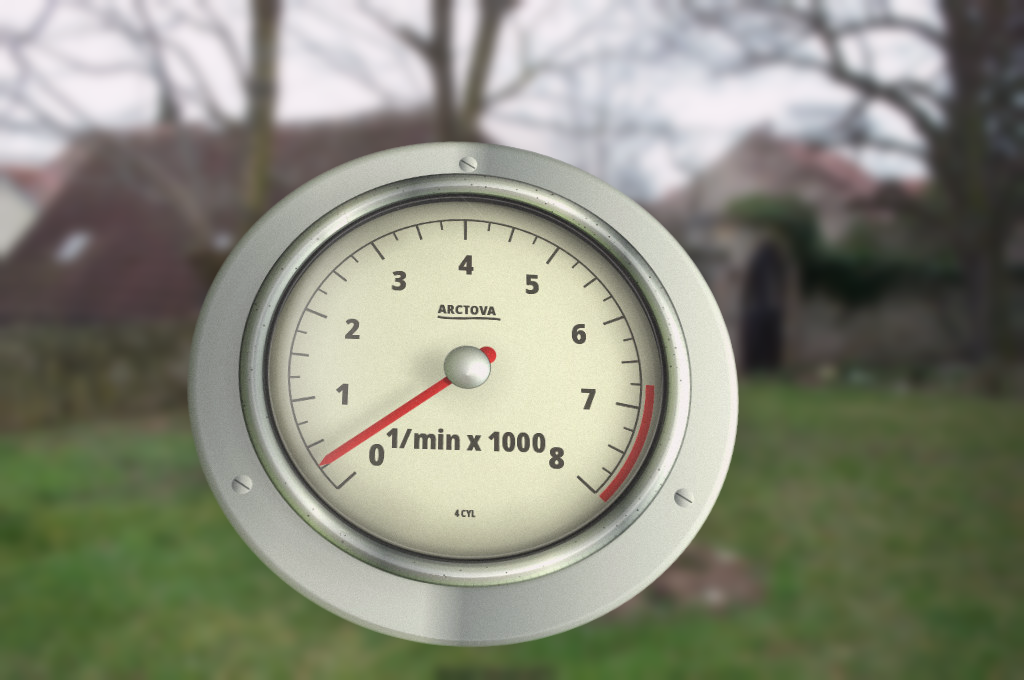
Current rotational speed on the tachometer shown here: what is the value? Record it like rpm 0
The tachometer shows rpm 250
